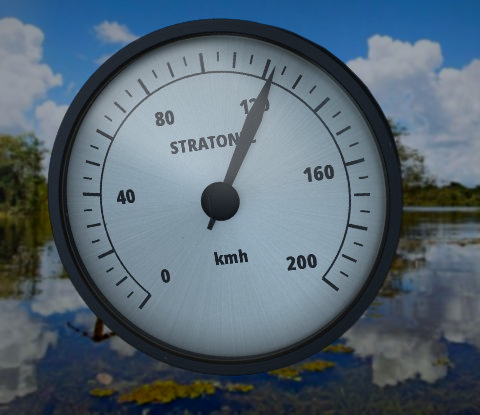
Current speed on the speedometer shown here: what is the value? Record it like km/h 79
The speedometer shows km/h 122.5
